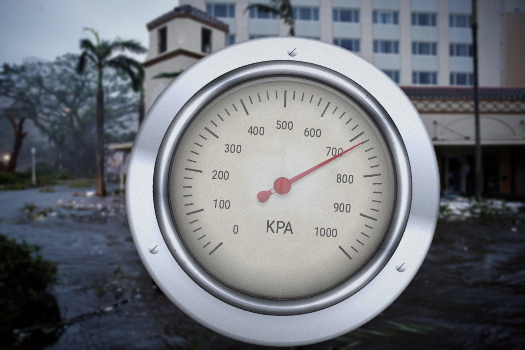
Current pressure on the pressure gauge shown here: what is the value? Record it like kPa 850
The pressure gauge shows kPa 720
